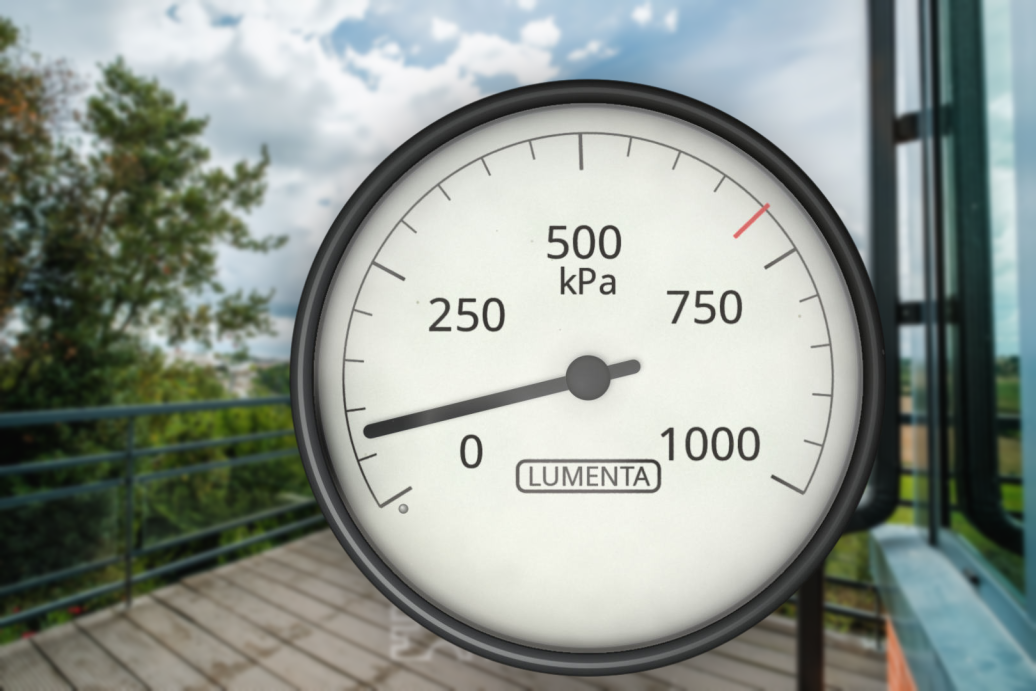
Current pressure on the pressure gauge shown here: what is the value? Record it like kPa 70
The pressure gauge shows kPa 75
